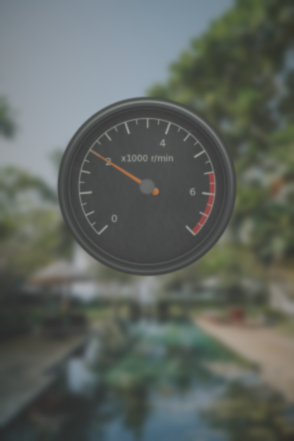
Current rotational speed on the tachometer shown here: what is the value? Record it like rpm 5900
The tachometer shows rpm 2000
